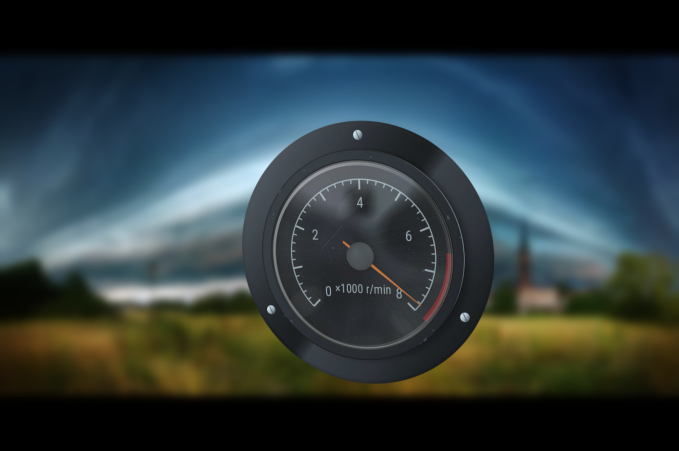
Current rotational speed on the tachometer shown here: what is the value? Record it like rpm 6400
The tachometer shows rpm 7800
